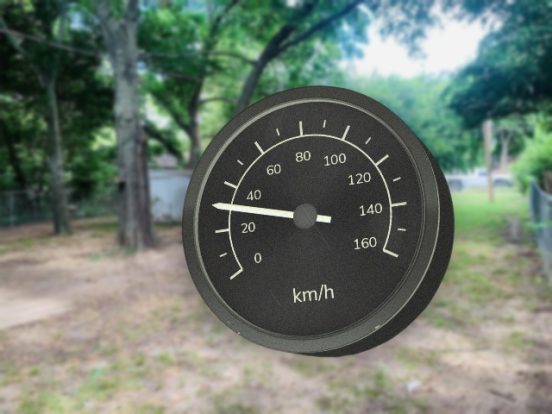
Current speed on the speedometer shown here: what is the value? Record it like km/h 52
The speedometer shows km/h 30
